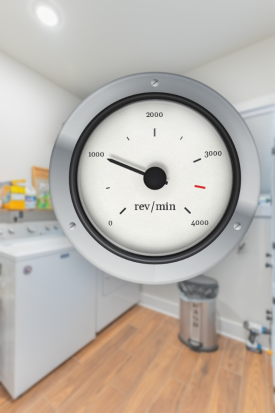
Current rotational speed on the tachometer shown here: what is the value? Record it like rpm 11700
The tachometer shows rpm 1000
